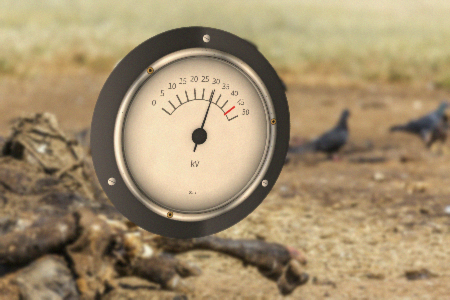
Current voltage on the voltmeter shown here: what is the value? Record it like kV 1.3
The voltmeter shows kV 30
